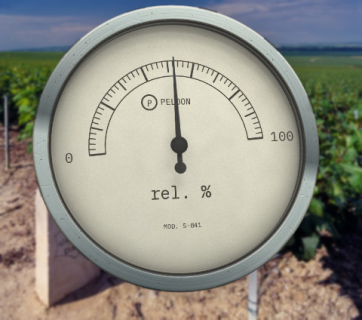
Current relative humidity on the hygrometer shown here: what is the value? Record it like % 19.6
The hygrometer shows % 52
